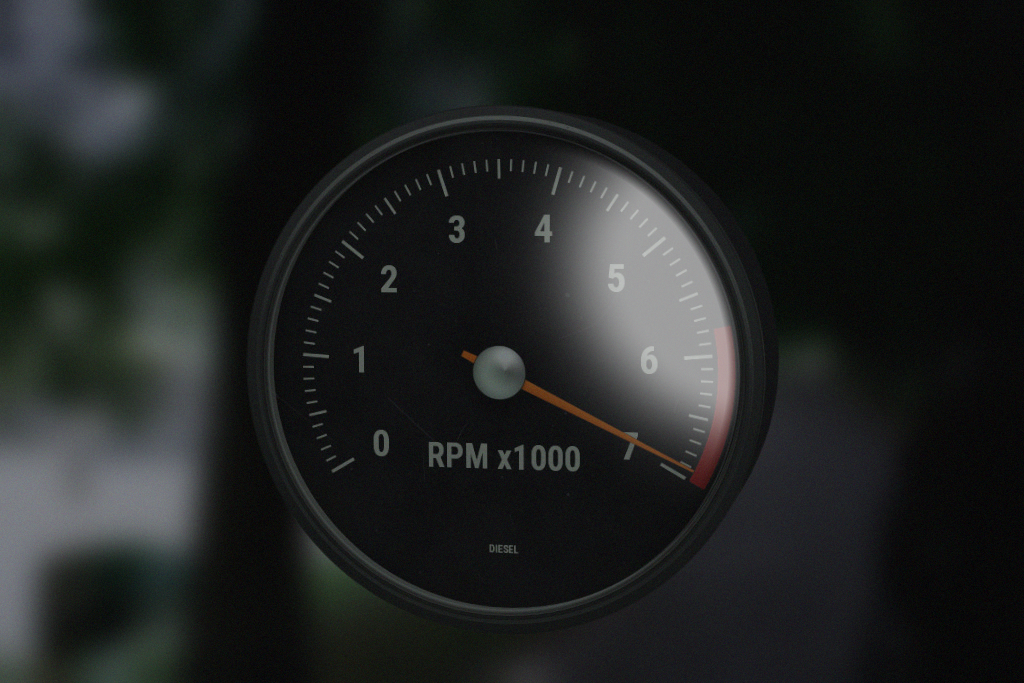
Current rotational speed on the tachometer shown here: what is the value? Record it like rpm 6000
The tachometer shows rpm 6900
